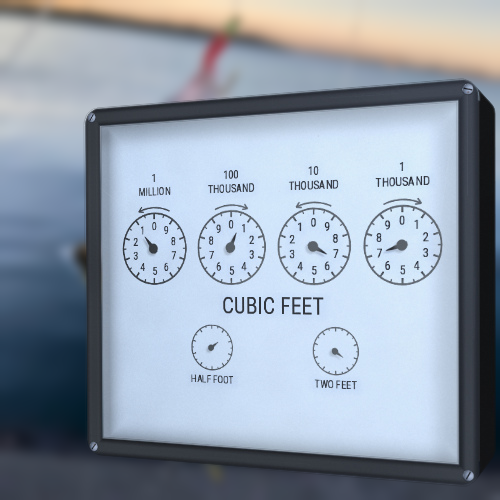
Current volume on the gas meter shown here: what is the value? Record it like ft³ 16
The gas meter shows ft³ 106700
